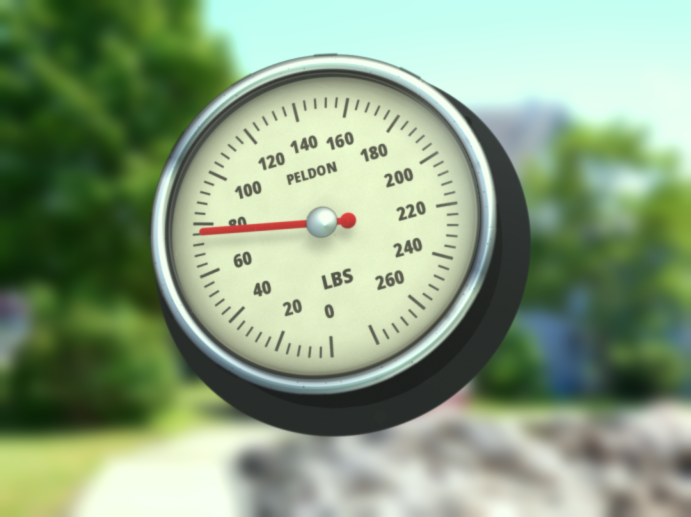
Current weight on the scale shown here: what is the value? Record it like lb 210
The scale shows lb 76
